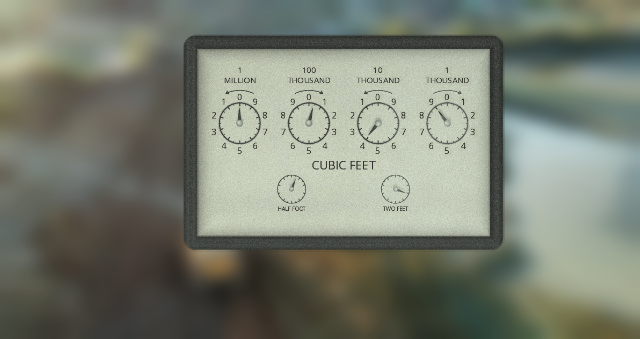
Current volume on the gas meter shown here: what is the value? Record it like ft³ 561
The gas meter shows ft³ 3900
